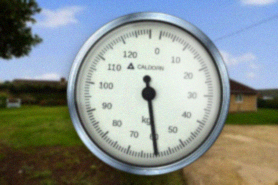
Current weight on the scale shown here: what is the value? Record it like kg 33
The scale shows kg 60
